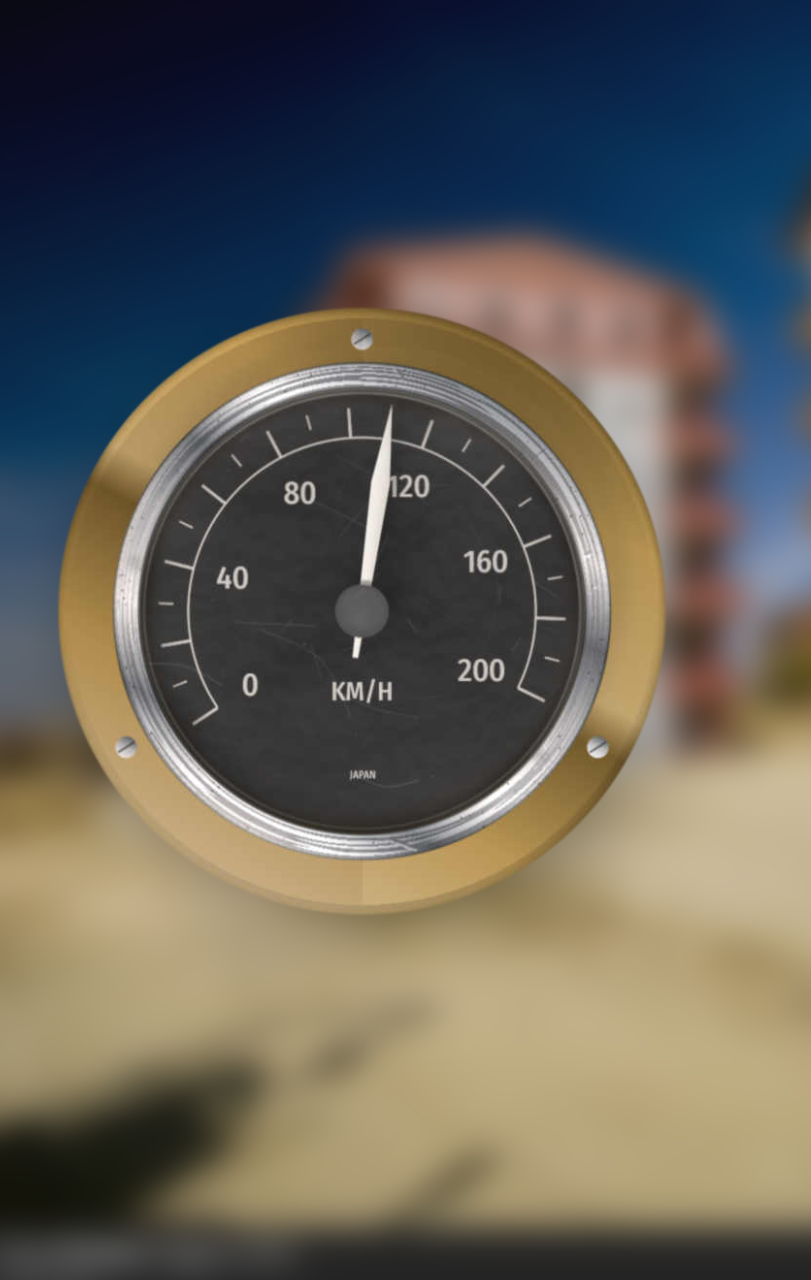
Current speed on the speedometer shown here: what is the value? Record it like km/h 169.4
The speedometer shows km/h 110
